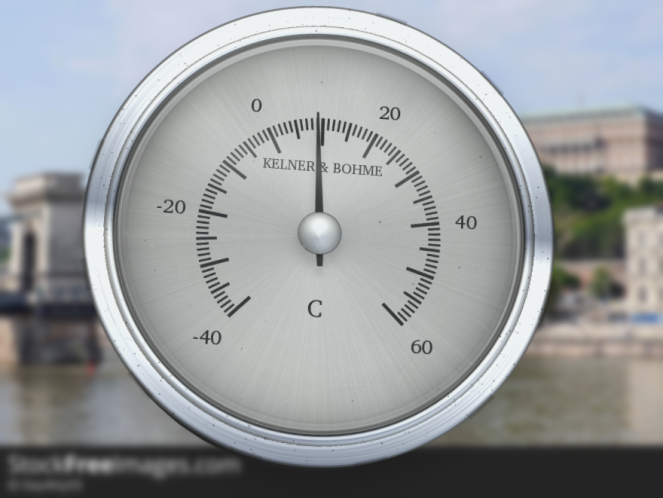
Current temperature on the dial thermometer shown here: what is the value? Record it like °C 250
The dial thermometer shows °C 9
